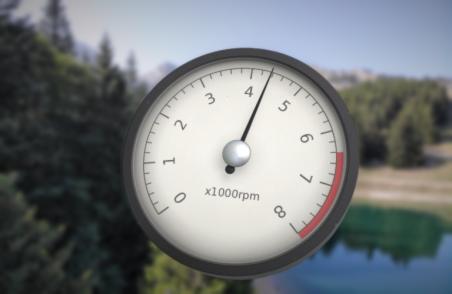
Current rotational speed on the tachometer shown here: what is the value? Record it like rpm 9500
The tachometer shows rpm 4400
